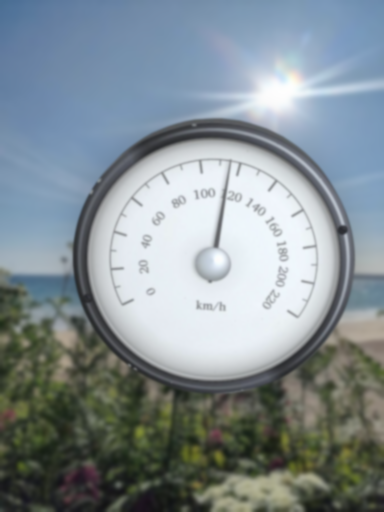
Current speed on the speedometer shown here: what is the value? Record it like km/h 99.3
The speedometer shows km/h 115
